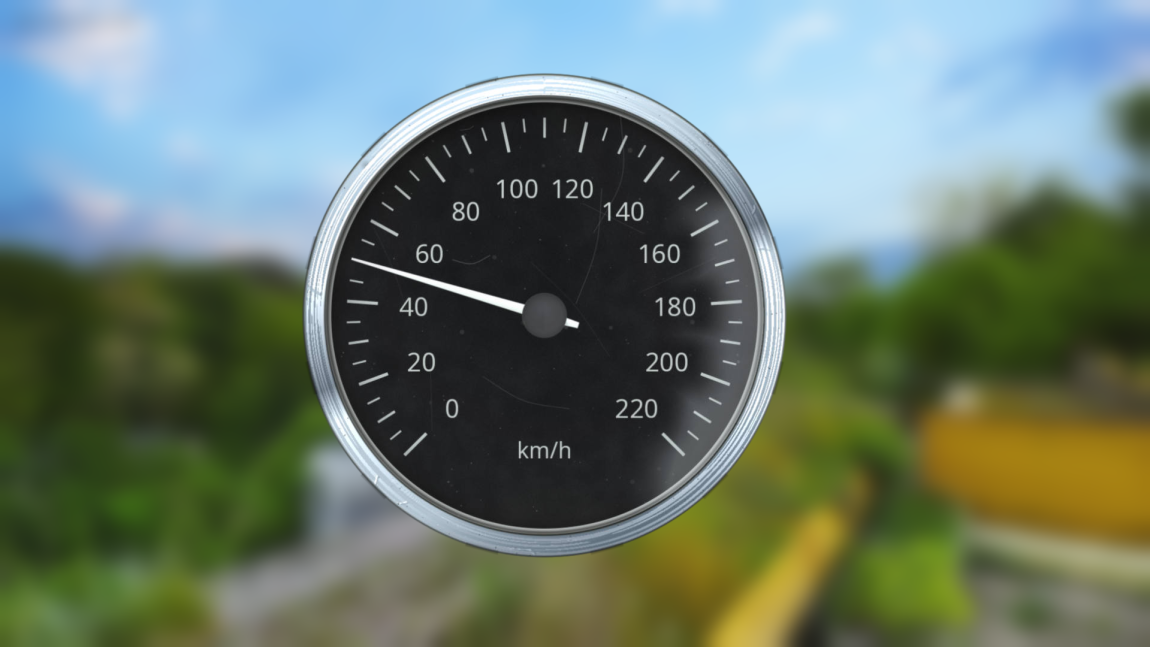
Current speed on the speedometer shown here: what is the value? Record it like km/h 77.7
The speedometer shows km/h 50
